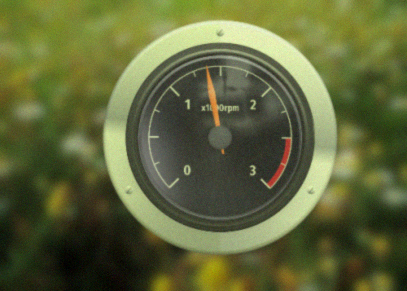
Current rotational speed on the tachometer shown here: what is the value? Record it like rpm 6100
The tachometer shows rpm 1375
